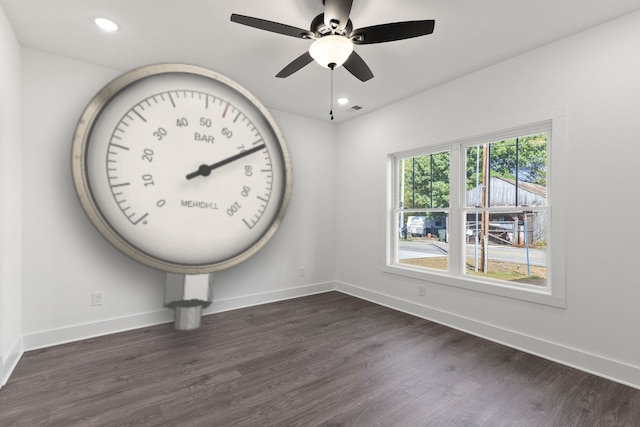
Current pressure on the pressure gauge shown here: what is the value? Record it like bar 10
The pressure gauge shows bar 72
